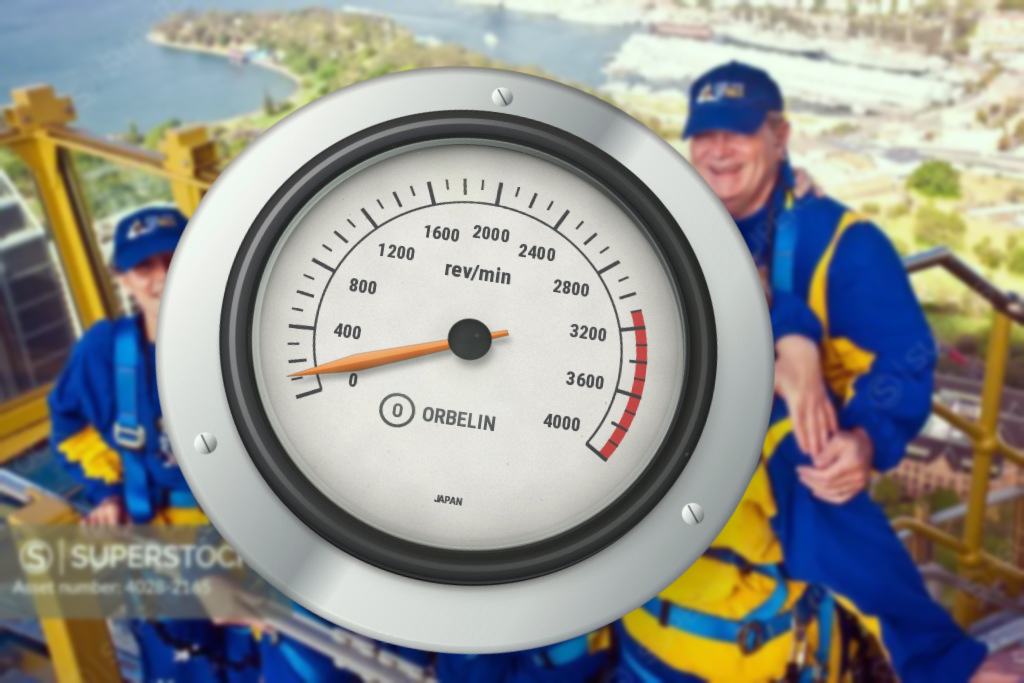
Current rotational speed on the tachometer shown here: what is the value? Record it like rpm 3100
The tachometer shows rpm 100
